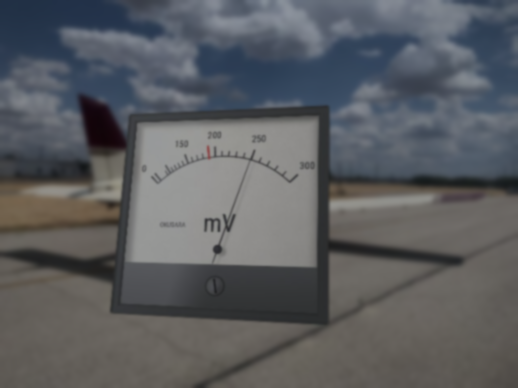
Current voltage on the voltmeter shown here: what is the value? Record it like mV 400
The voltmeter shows mV 250
